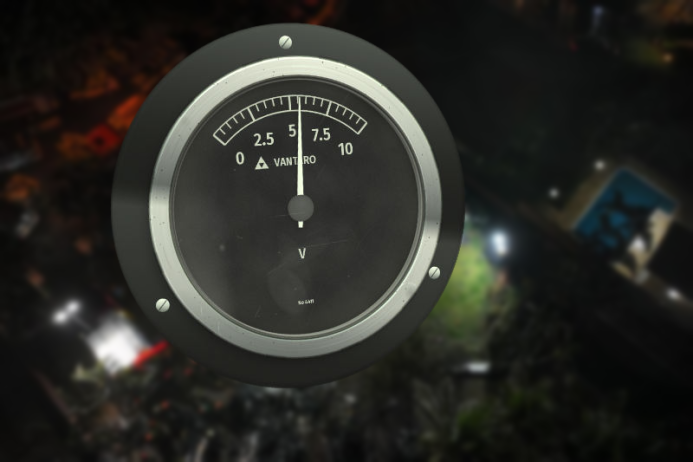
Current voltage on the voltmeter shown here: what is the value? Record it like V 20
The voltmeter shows V 5.5
